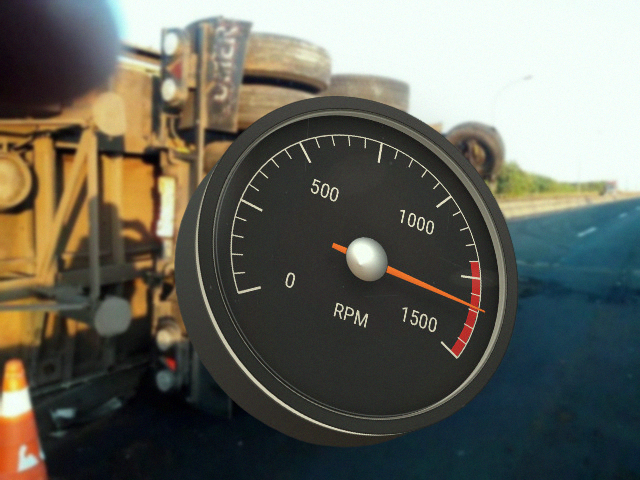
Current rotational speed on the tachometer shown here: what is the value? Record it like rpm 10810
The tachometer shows rpm 1350
